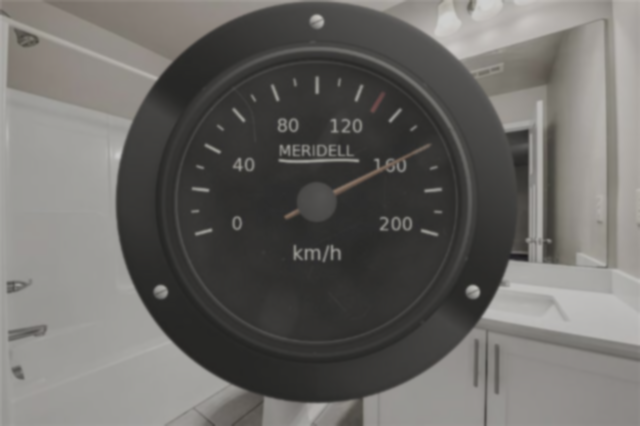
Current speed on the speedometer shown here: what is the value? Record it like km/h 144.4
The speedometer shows km/h 160
